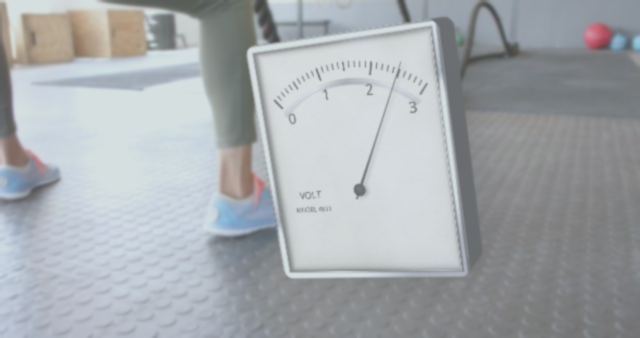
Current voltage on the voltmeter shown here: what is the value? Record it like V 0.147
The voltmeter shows V 2.5
